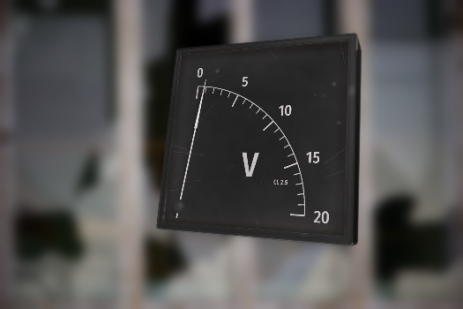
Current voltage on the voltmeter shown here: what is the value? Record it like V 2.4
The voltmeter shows V 1
